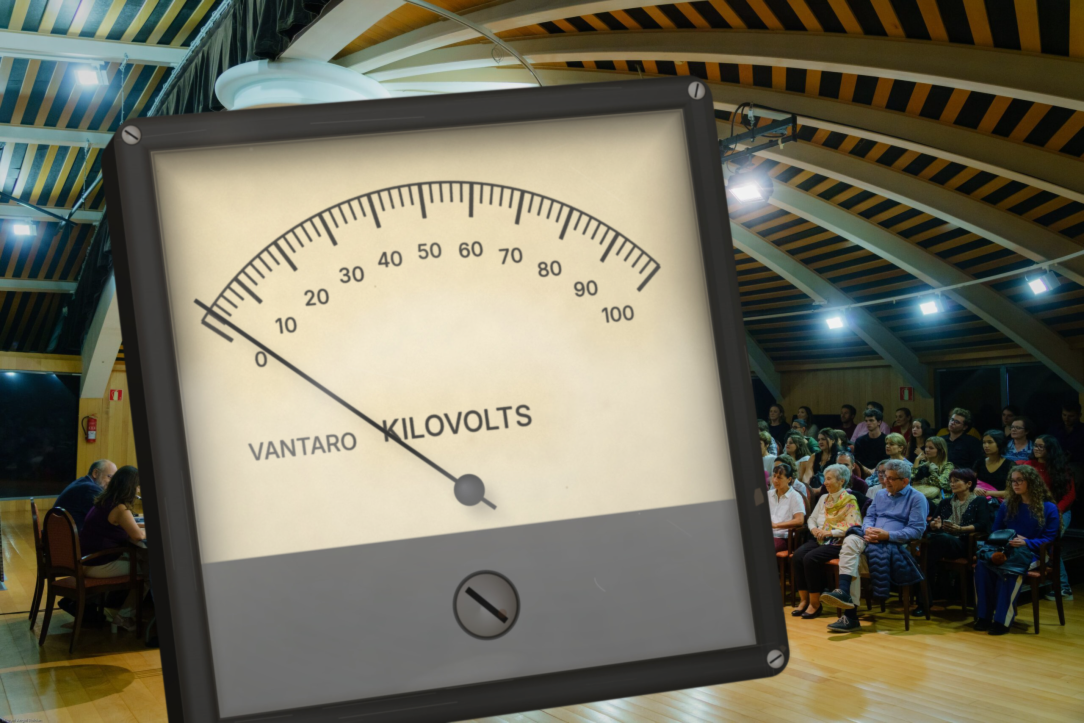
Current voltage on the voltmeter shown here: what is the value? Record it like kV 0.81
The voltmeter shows kV 2
